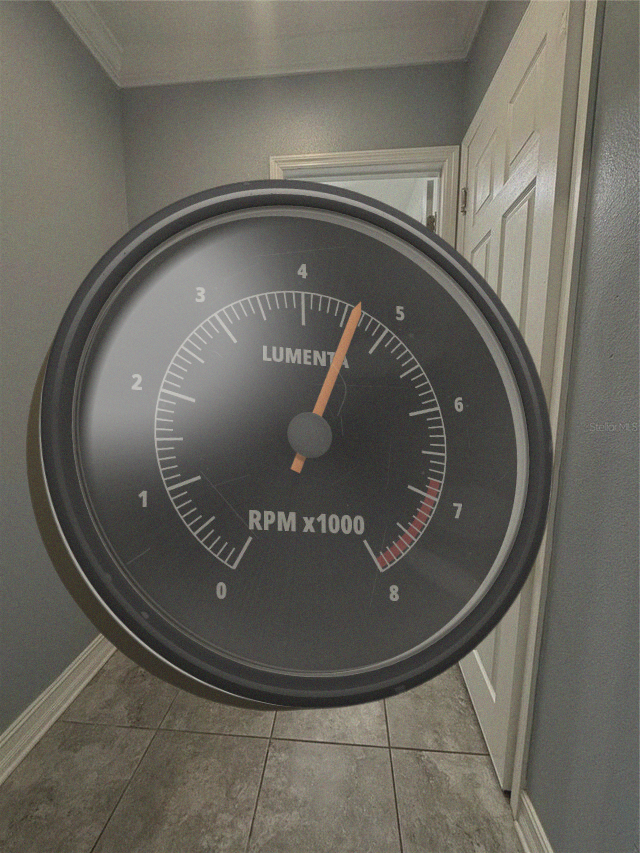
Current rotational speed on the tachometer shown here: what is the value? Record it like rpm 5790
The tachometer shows rpm 4600
